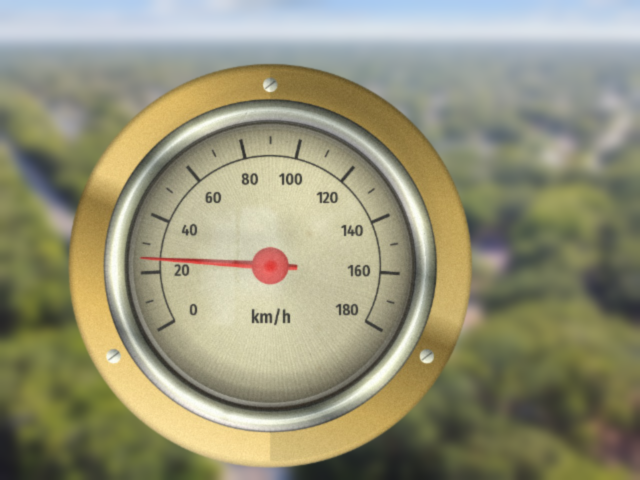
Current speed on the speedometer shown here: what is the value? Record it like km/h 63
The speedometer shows km/h 25
